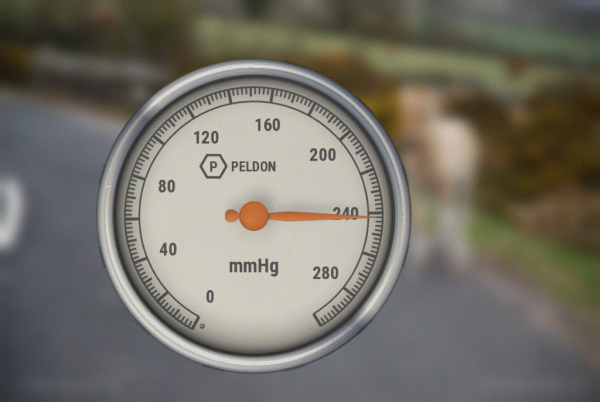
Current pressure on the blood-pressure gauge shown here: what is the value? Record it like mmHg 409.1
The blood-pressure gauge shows mmHg 242
